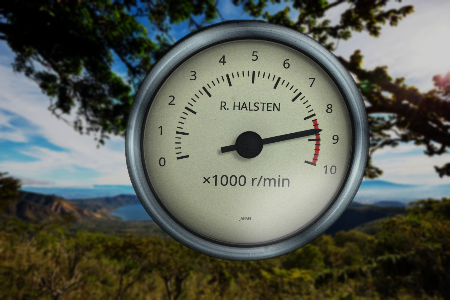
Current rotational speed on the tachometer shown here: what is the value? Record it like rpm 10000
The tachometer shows rpm 8600
